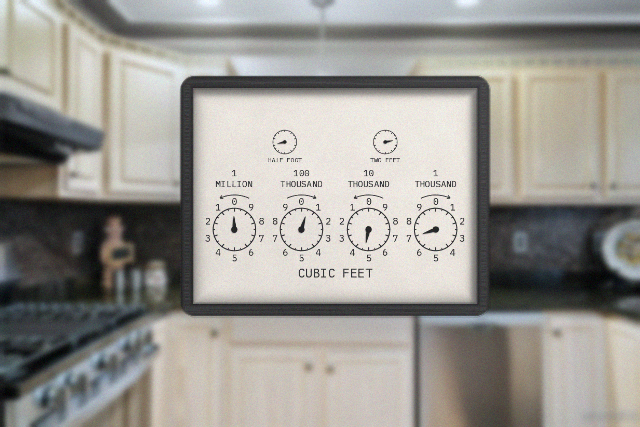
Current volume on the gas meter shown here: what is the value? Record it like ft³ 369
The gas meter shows ft³ 4700
